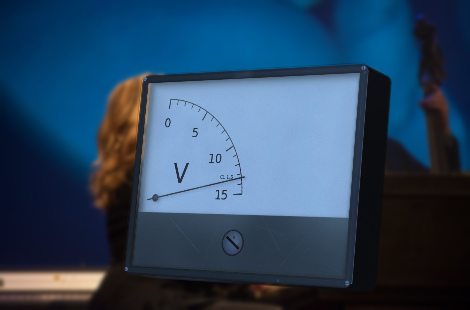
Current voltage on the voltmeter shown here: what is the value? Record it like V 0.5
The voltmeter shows V 13.5
